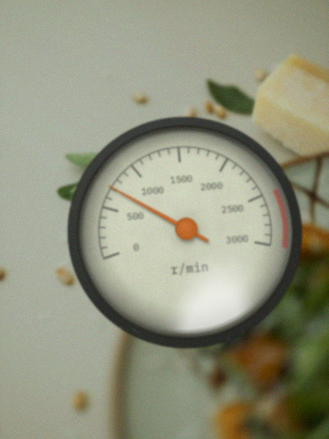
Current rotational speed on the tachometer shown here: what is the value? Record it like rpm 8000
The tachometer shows rpm 700
